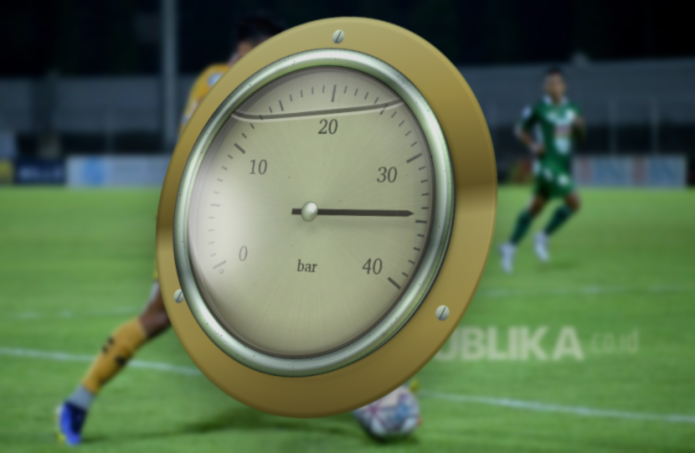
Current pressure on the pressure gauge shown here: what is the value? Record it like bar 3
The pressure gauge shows bar 34.5
